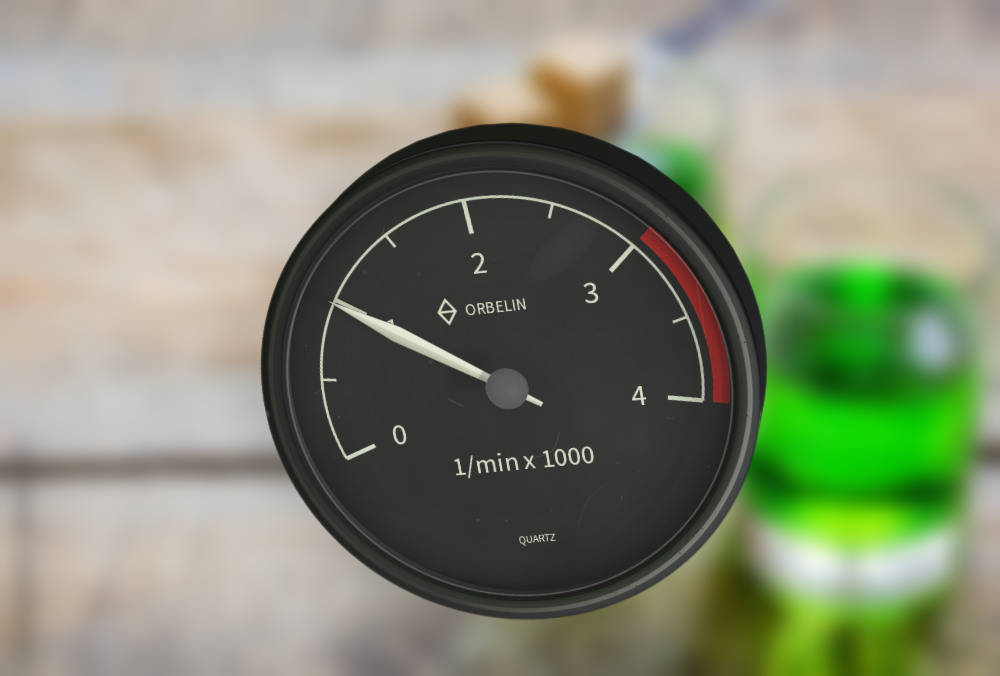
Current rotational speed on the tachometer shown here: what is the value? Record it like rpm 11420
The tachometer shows rpm 1000
